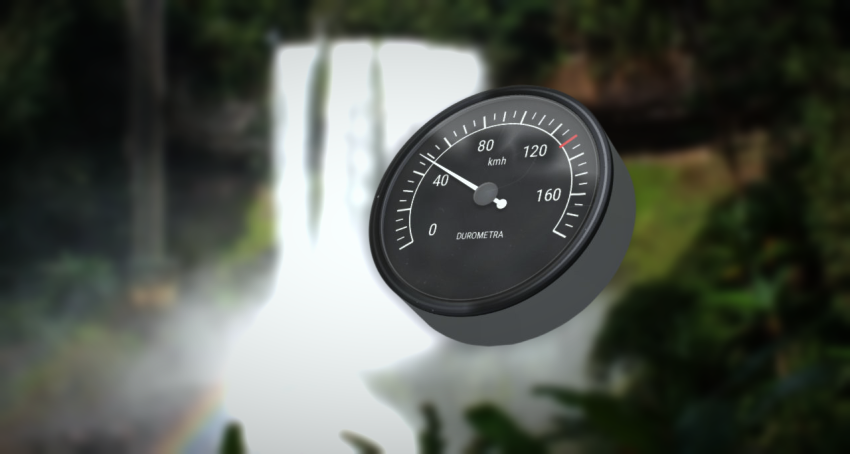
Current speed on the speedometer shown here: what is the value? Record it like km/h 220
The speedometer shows km/h 47.5
